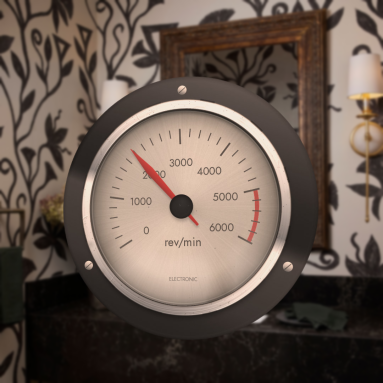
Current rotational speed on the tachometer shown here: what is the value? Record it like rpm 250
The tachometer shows rpm 2000
